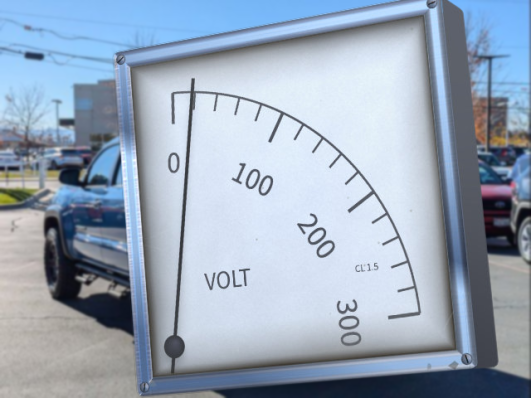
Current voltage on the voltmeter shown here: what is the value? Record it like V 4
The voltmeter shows V 20
